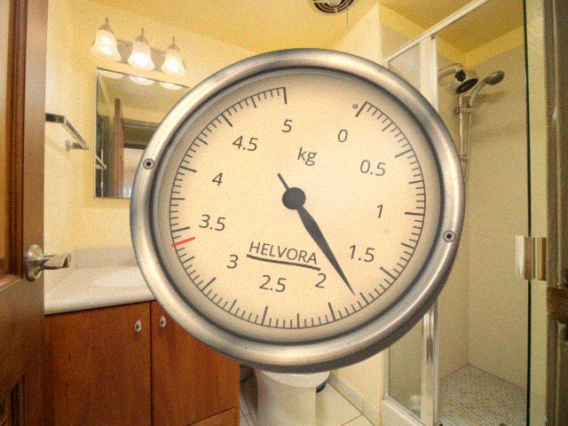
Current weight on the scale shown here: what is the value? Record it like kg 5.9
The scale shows kg 1.8
